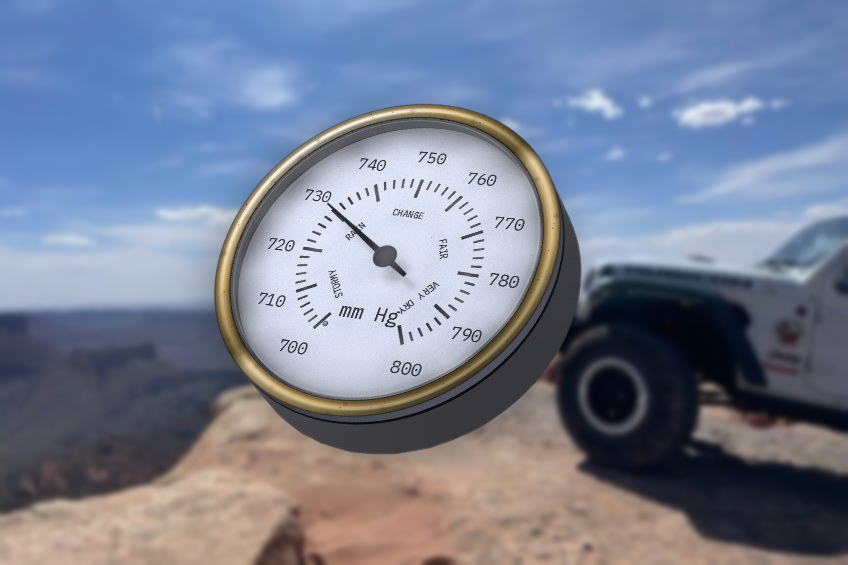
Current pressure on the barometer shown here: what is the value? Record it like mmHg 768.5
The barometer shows mmHg 730
